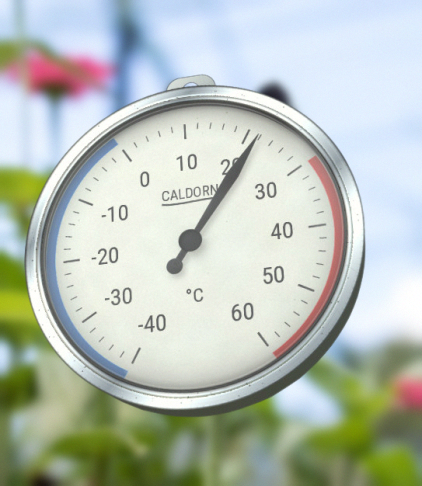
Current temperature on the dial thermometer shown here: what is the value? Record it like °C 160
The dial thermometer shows °C 22
